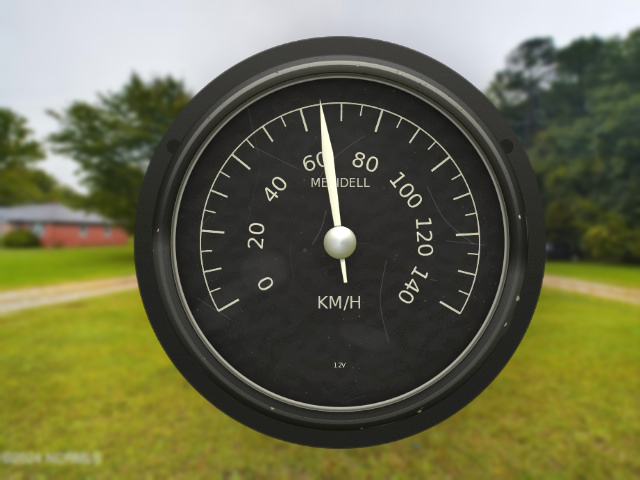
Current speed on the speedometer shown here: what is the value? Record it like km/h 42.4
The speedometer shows km/h 65
